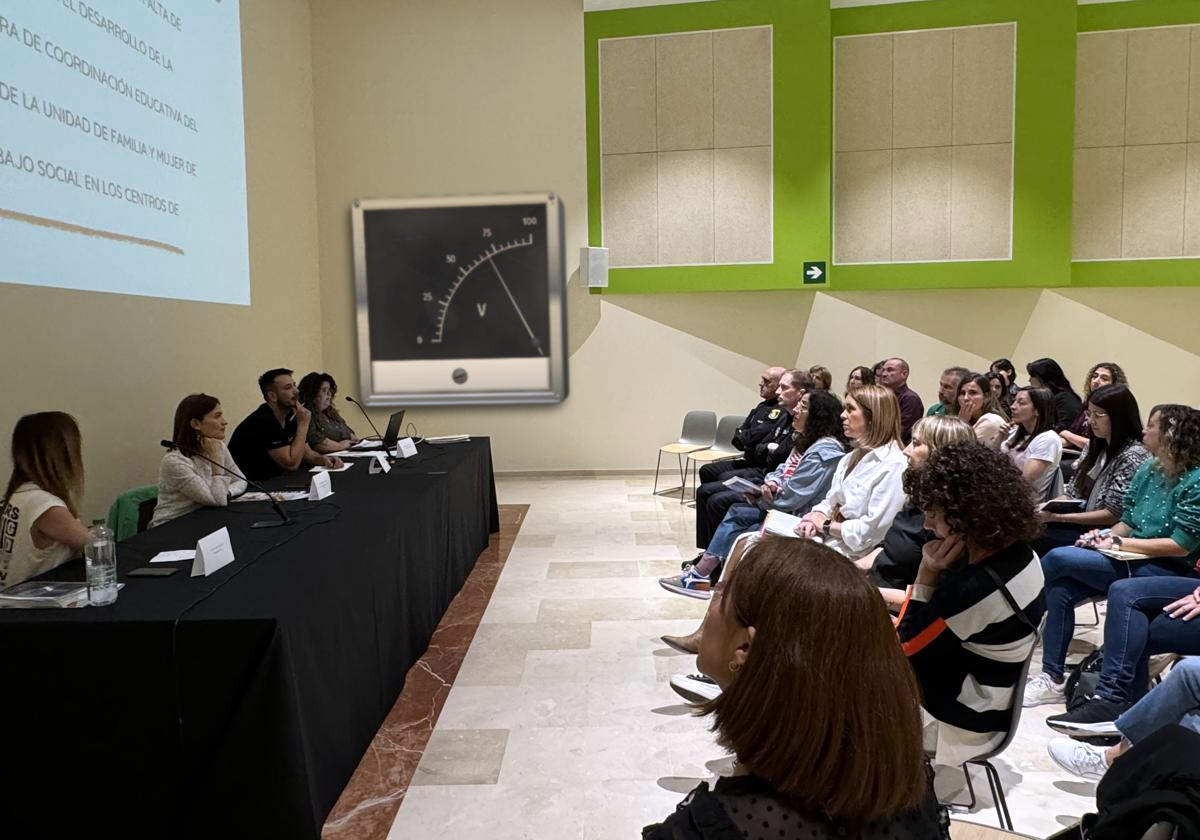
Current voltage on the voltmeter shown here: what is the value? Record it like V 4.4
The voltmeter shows V 70
